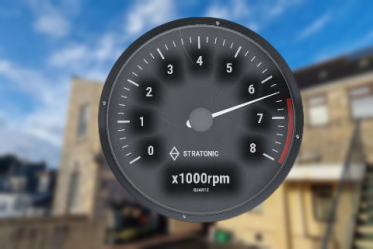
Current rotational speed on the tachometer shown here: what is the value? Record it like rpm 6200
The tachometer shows rpm 6400
